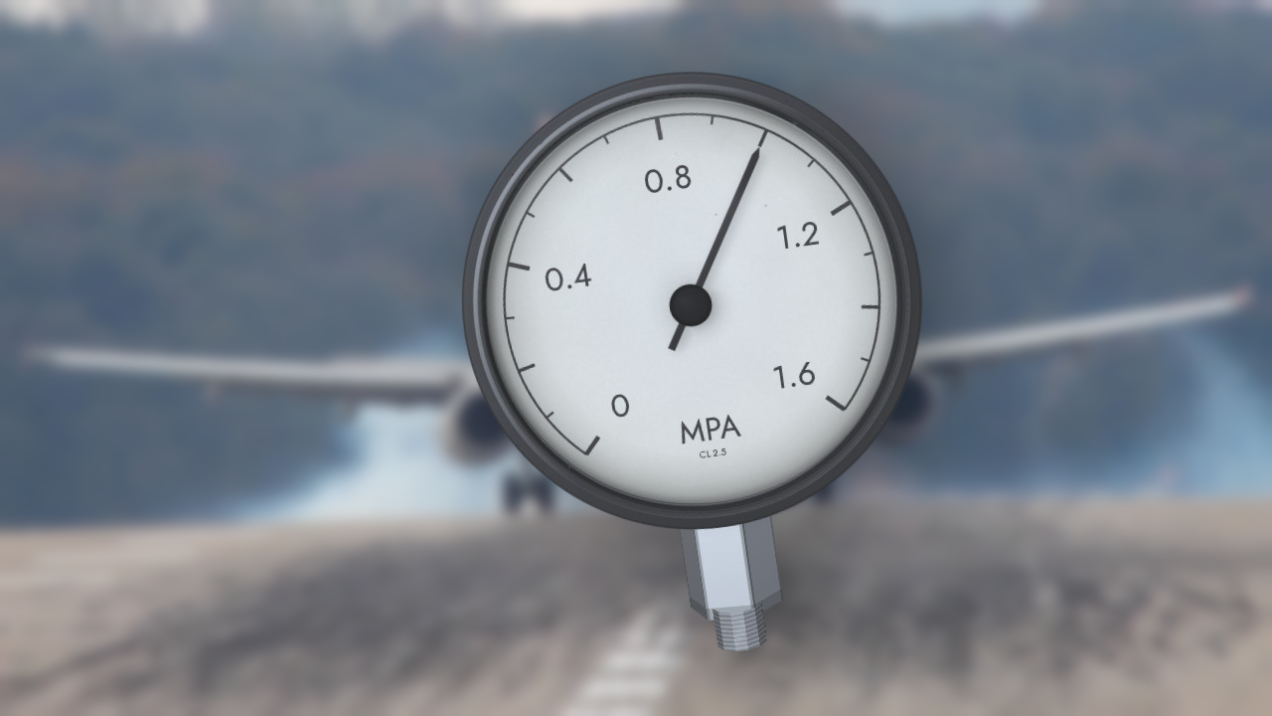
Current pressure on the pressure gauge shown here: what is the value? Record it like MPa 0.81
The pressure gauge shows MPa 1
